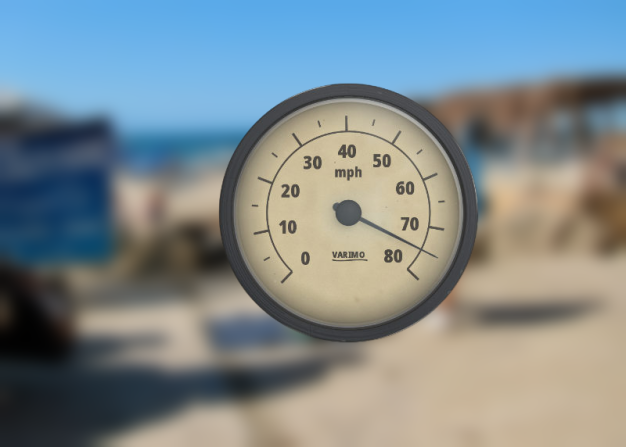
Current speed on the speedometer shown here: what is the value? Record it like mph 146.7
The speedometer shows mph 75
